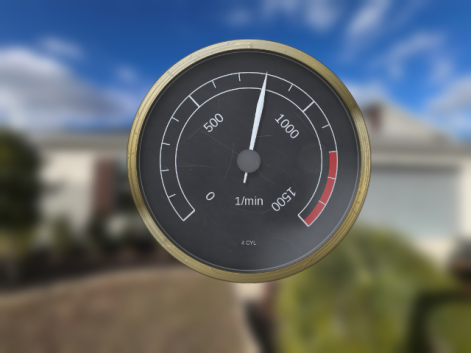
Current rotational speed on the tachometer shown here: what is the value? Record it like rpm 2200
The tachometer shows rpm 800
